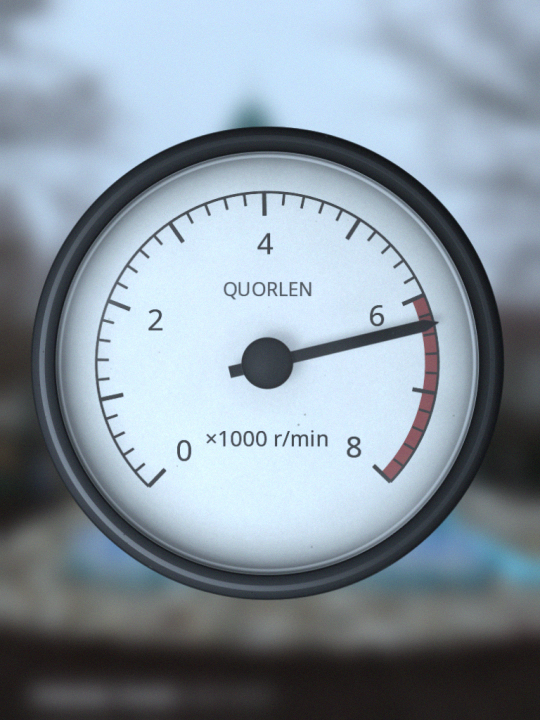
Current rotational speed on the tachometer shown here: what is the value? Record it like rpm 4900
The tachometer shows rpm 6300
